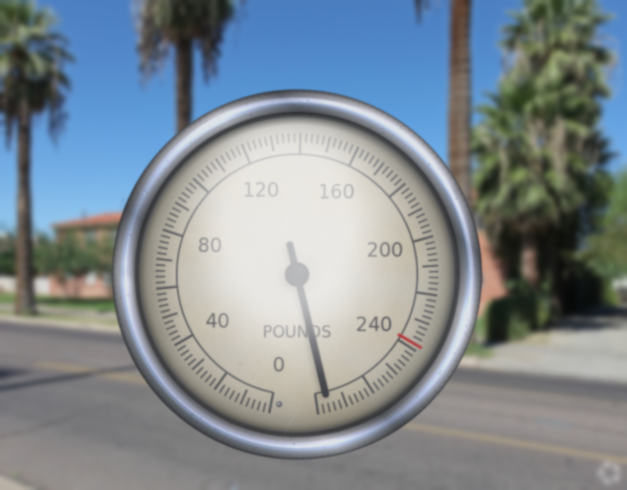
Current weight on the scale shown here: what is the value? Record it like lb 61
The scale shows lb 276
